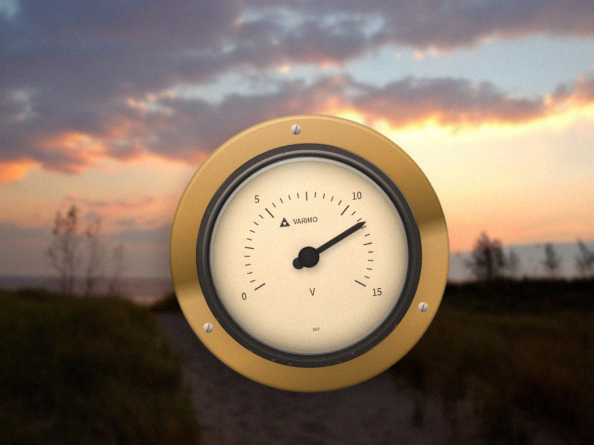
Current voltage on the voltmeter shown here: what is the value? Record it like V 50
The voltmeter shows V 11.25
